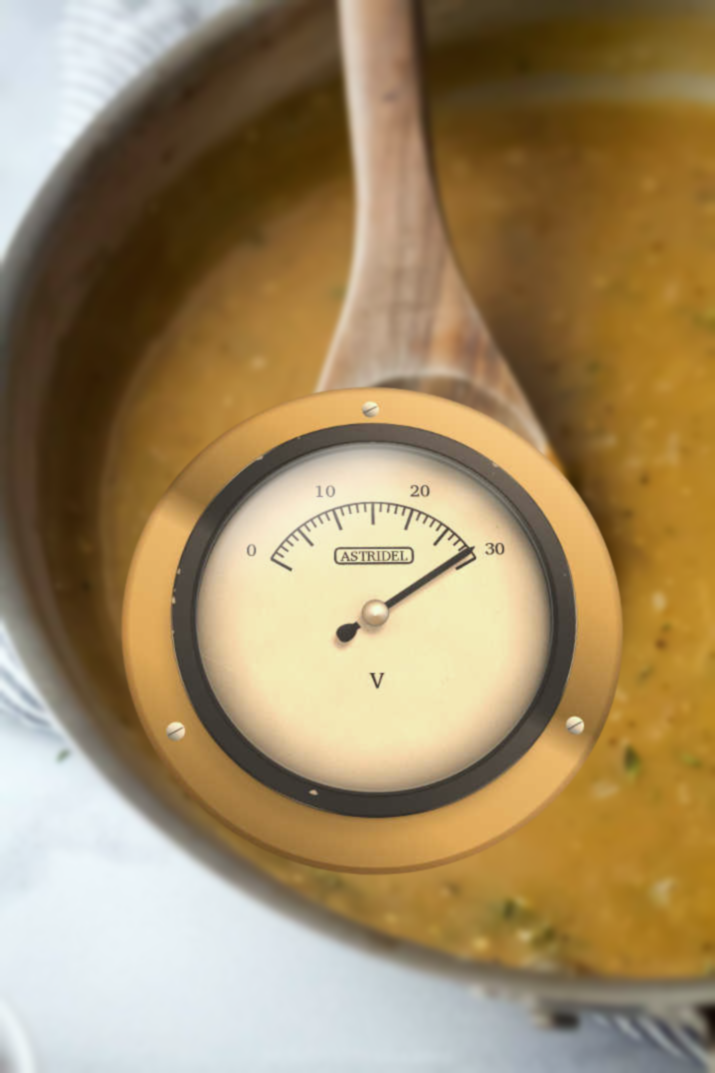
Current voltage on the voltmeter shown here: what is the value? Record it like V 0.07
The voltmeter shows V 29
